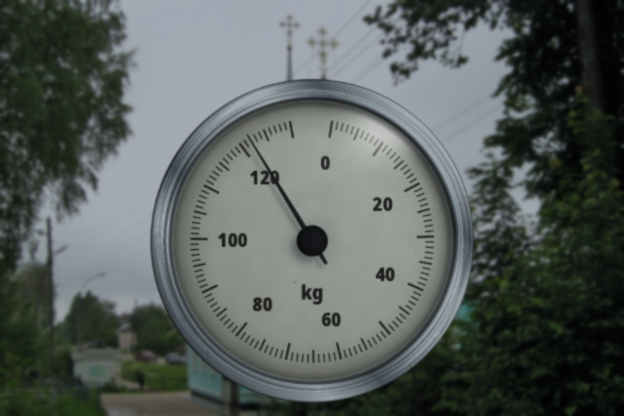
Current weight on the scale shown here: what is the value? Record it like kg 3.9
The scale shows kg 122
